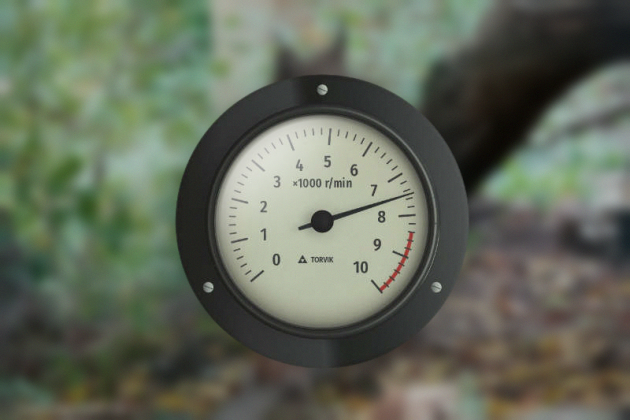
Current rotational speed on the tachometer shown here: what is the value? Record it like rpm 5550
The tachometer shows rpm 7500
